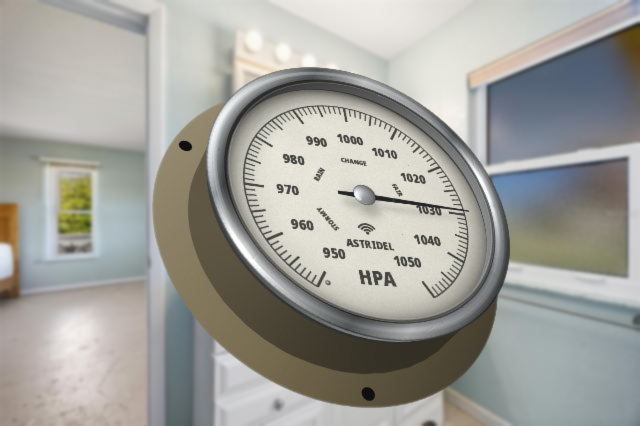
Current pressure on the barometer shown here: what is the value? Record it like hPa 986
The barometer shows hPa 1030
